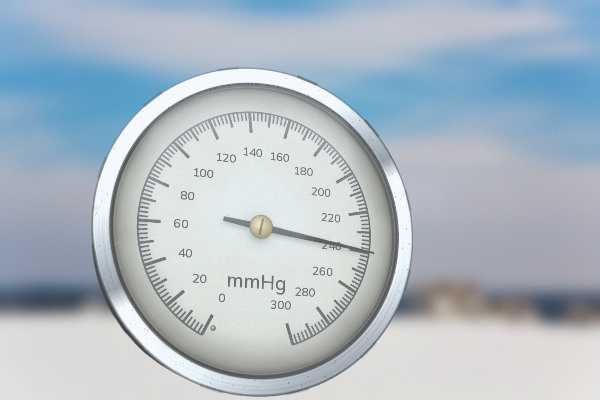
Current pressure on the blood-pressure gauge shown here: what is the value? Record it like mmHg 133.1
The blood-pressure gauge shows mmHg 240
